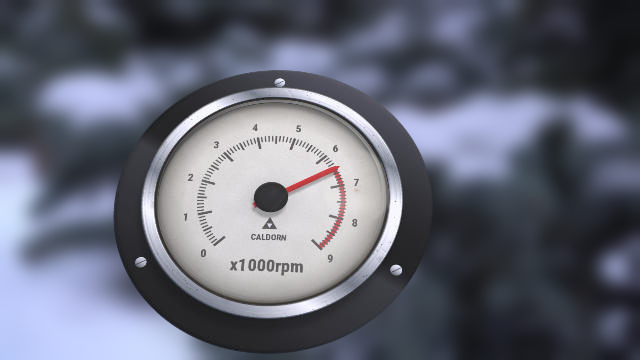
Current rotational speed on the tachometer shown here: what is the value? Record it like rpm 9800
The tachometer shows rpm 6500
